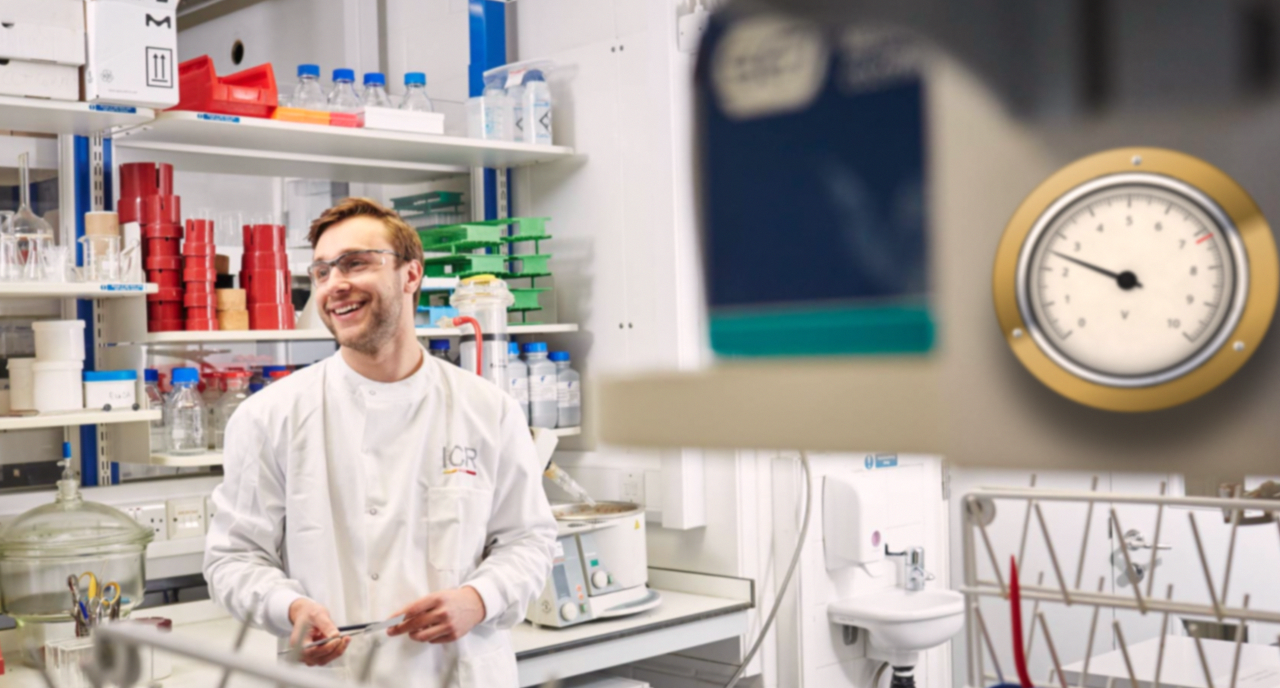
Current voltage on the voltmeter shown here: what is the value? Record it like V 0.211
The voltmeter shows V 2.5
